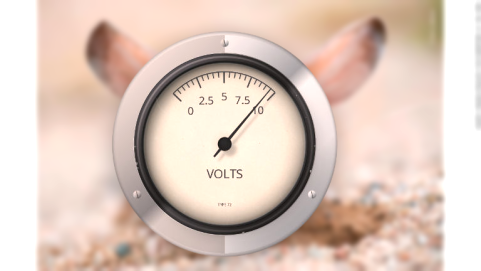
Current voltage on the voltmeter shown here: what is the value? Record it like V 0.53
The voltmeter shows V 9.5
